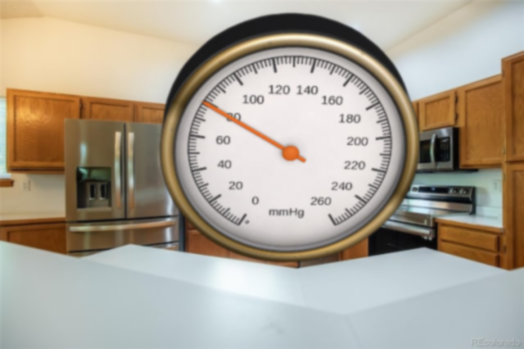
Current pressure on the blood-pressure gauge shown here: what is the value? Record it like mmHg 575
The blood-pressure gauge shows mmHg 80
